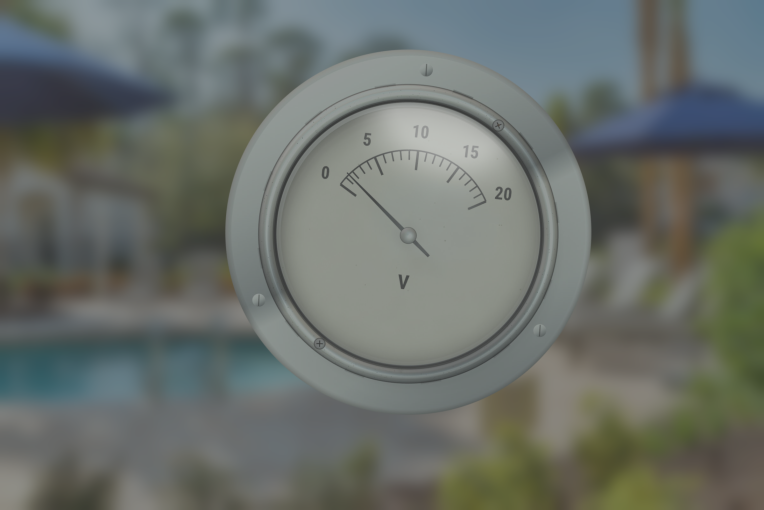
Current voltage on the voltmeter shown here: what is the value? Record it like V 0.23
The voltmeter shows V 1.5
